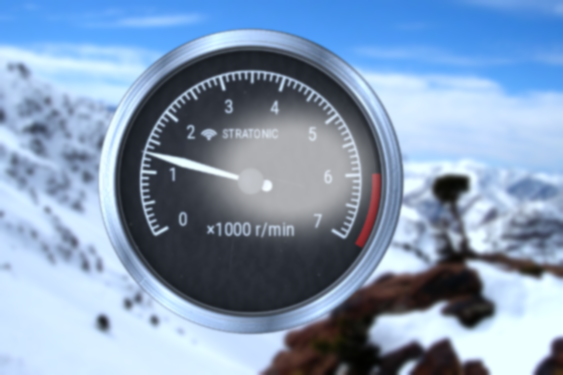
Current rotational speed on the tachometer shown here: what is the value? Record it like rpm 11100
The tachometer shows rpm 1300
